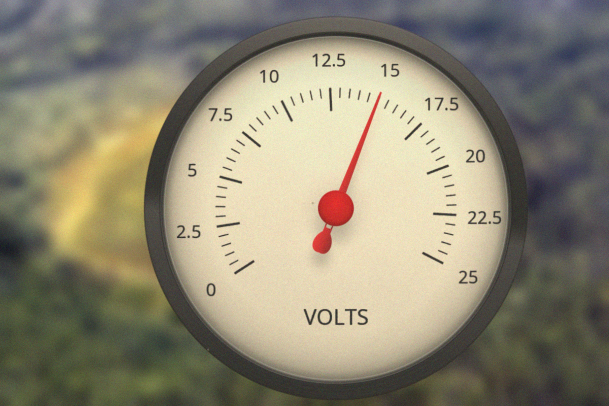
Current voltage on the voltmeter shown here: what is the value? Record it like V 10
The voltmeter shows V 15
